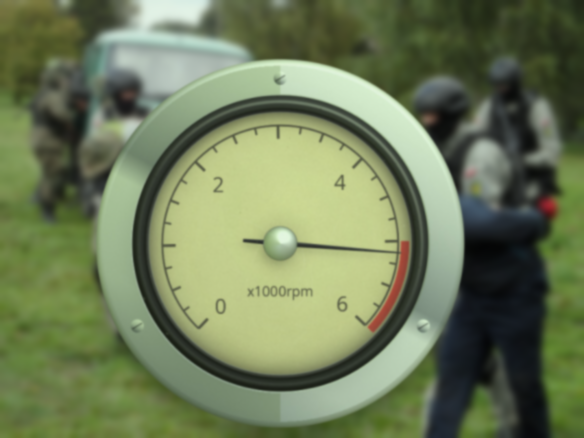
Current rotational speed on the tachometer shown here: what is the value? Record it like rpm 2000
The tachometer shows rpm 5125
